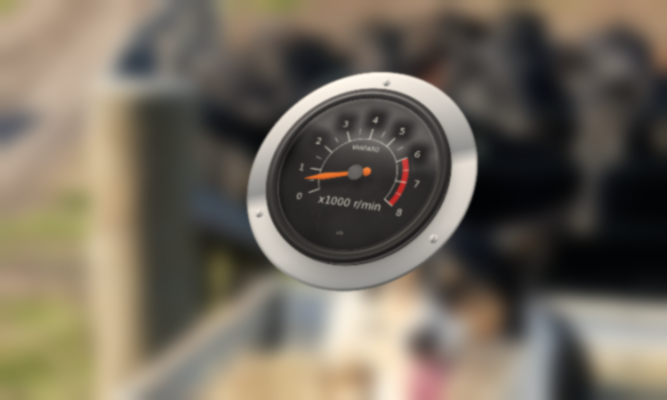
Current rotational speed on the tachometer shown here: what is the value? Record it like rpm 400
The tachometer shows rpm 500
